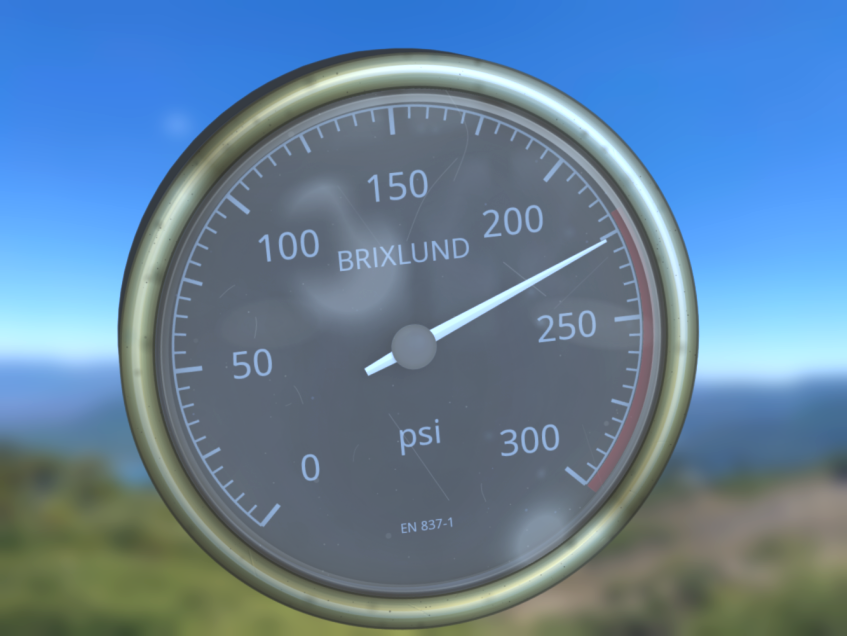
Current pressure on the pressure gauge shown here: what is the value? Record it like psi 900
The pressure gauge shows psi 225
